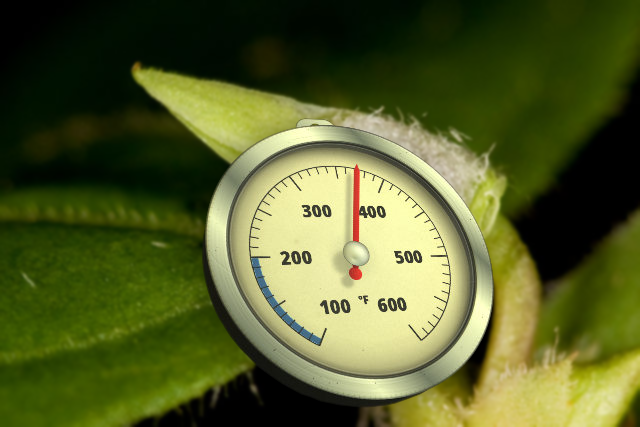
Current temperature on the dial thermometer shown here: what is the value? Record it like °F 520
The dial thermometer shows °F 370
